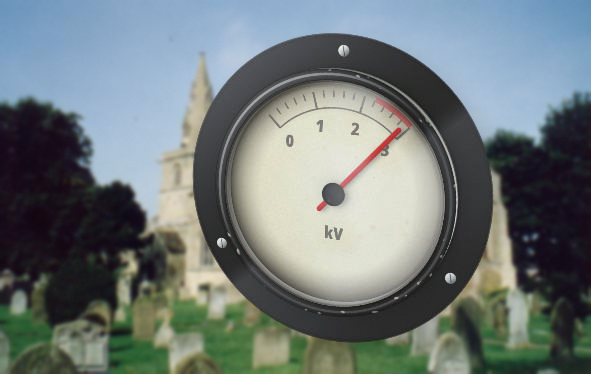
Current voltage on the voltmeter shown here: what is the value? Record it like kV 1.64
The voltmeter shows kV 2.9
